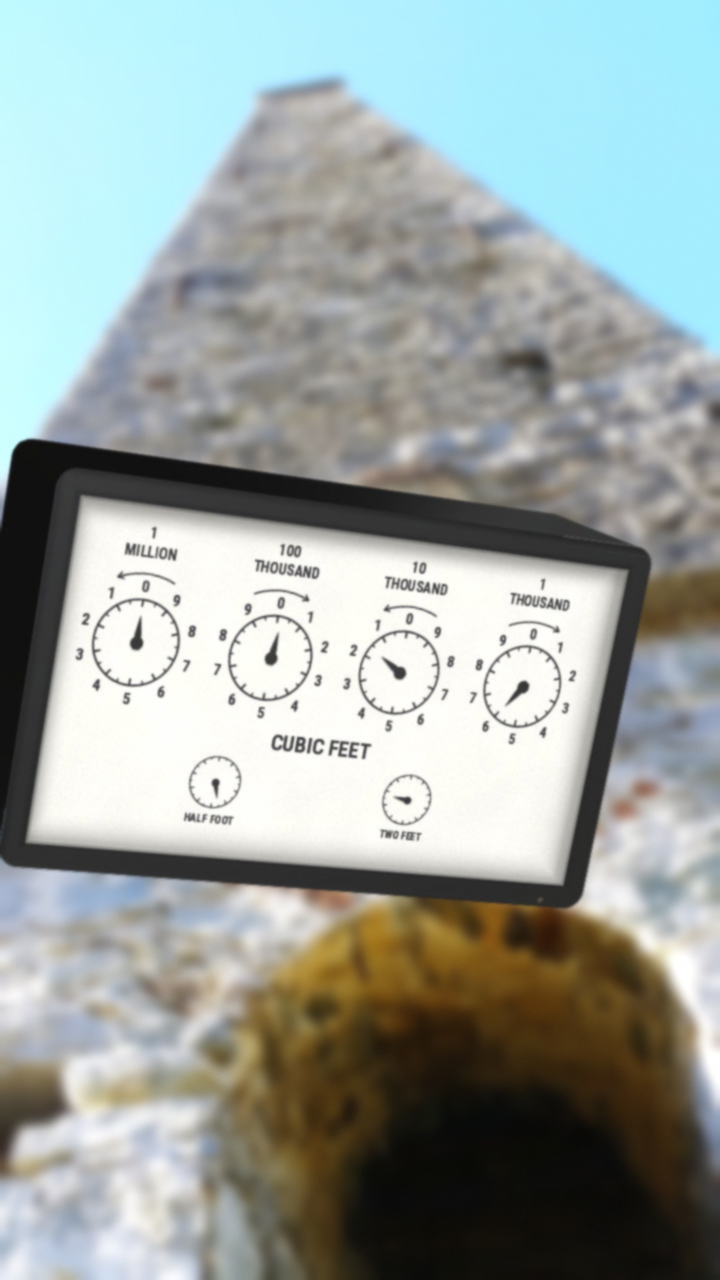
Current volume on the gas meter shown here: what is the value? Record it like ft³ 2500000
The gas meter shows ft³ 1600
